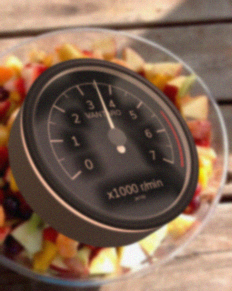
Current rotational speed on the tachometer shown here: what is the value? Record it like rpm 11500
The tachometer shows rpm 3500
